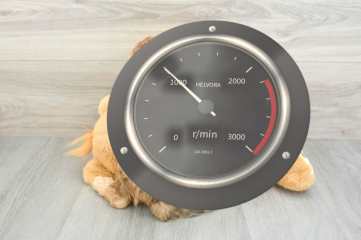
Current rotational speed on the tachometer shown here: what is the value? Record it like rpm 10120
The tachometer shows rpm 1000
